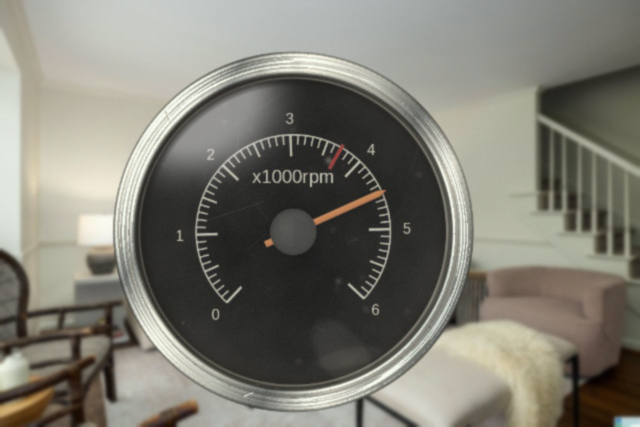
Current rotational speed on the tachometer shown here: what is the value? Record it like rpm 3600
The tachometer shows rpm 4500
